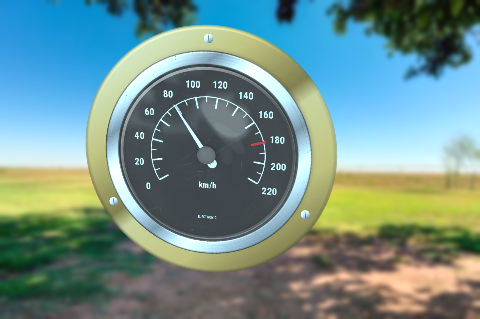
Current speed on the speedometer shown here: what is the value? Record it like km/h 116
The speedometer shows km/h 80
